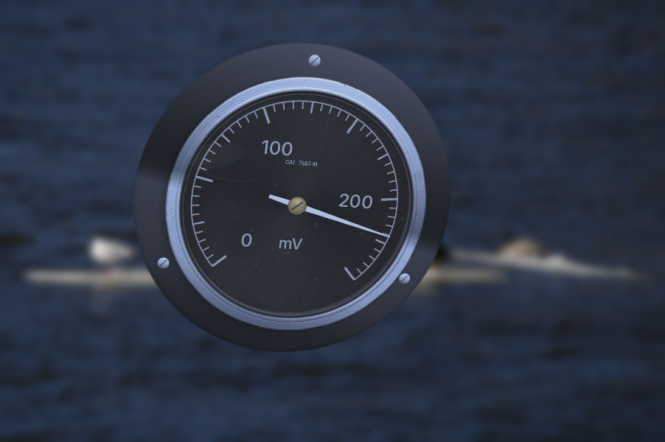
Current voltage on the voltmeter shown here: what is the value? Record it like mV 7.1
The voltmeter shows mV 220
